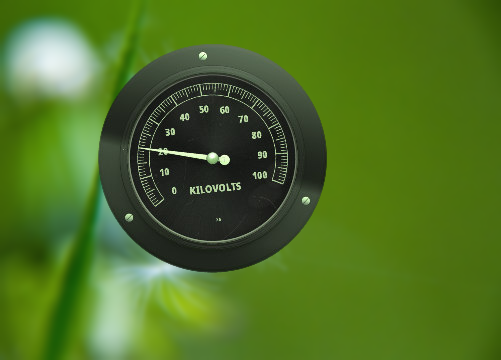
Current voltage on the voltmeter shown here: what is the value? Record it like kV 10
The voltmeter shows kV 20
